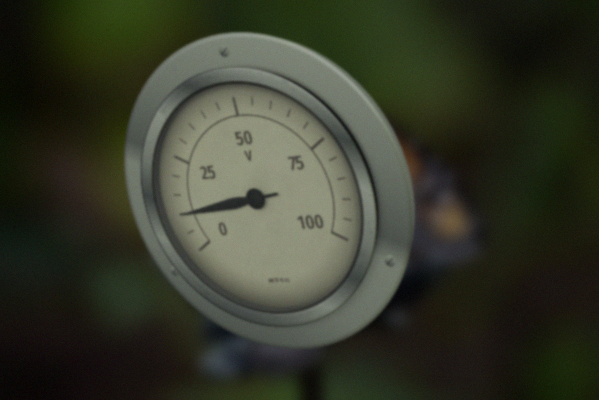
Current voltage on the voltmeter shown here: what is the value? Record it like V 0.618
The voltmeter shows V 10
